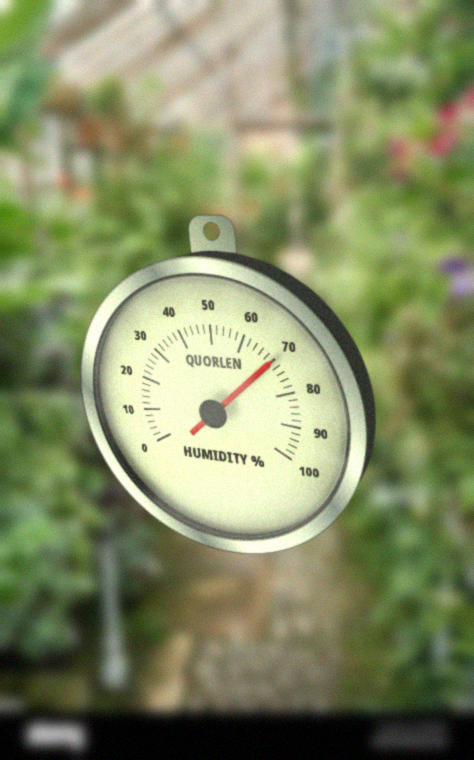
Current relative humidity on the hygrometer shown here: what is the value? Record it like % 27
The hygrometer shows % 70
